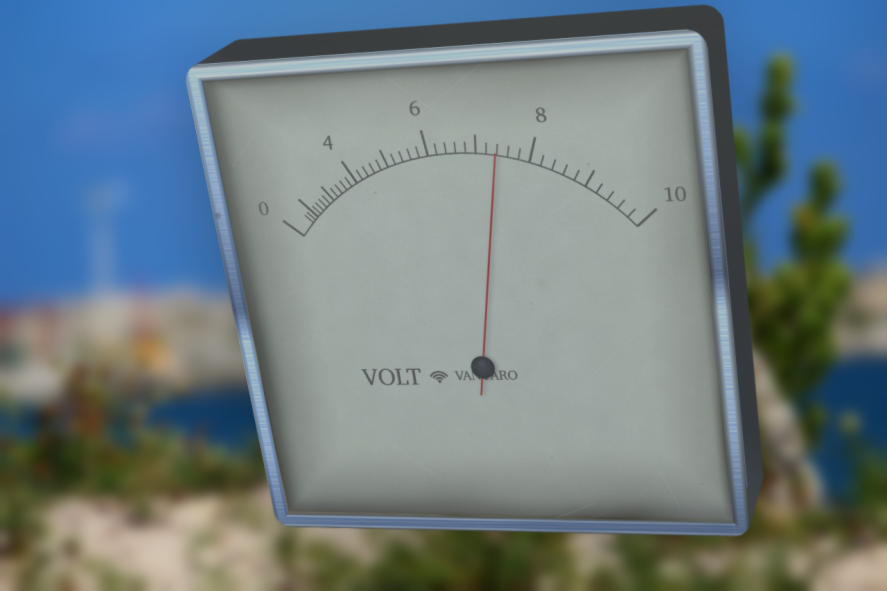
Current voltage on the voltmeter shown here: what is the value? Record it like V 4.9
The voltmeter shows V 7.4
